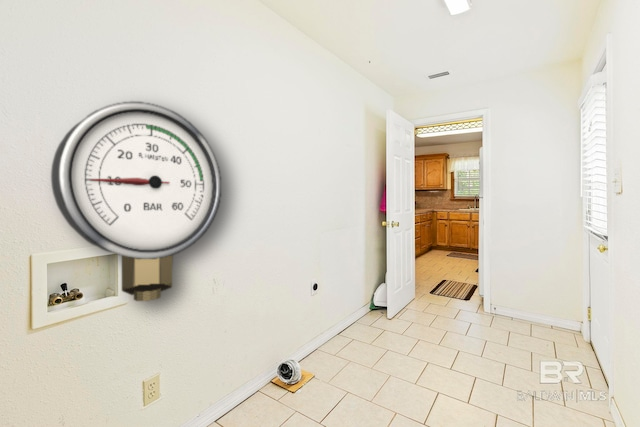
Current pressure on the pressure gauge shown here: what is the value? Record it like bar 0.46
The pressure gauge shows bar 10
